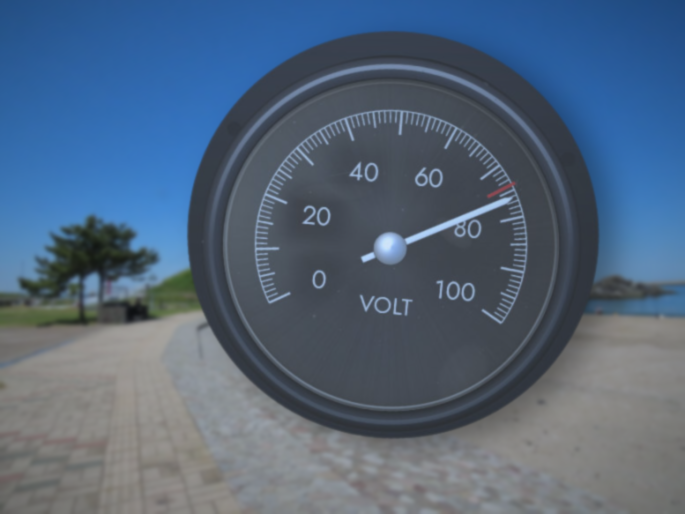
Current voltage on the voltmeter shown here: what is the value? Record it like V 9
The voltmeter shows V 76
